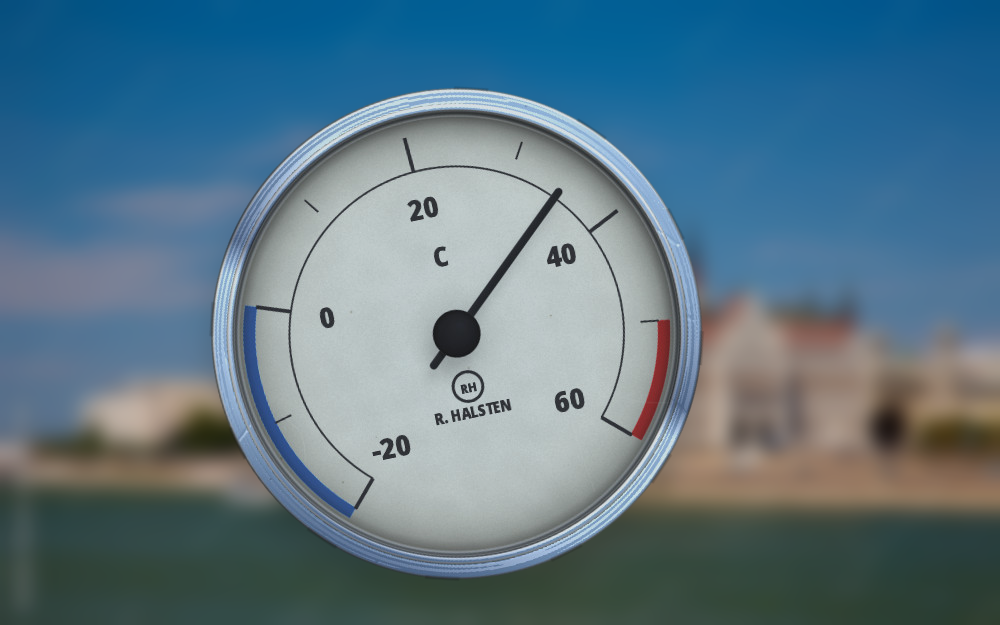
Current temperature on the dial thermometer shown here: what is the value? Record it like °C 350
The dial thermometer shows °C 35
